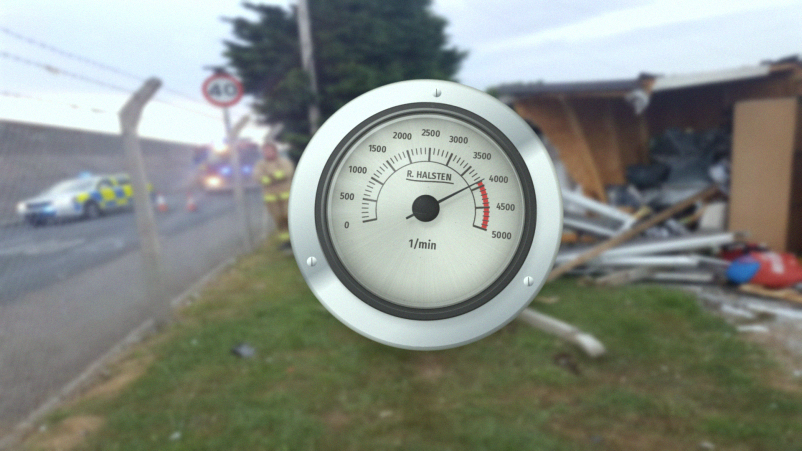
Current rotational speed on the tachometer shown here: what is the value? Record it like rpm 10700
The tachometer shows rpm 3900
